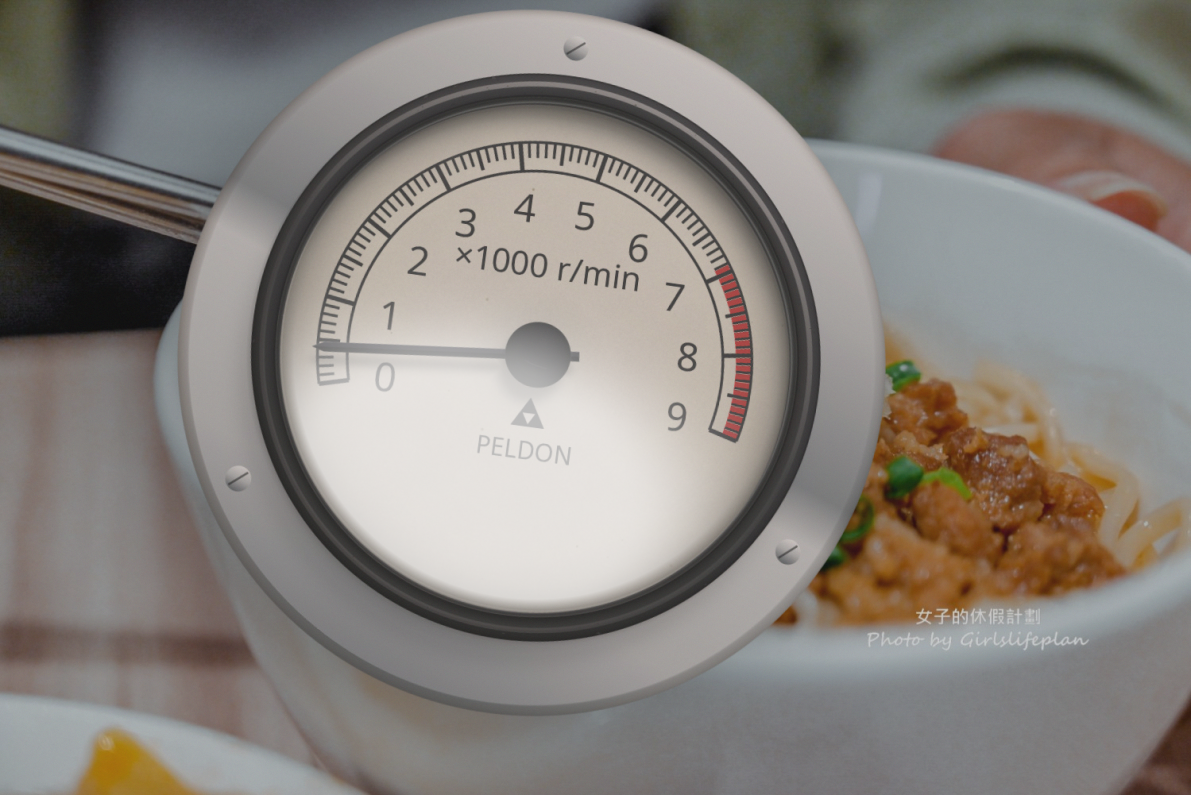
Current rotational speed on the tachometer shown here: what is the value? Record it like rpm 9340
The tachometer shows rpm 400
